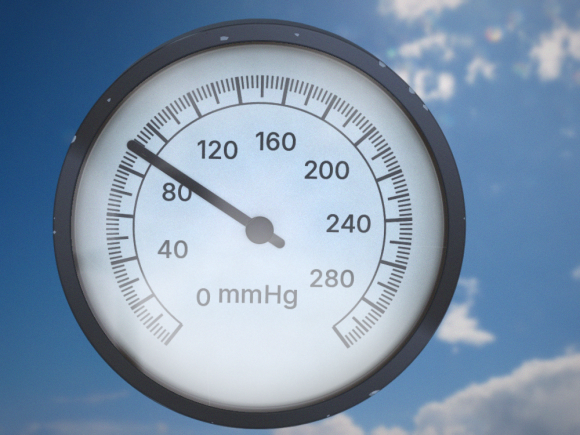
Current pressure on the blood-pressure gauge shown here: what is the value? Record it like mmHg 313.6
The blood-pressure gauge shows mmHg 90
